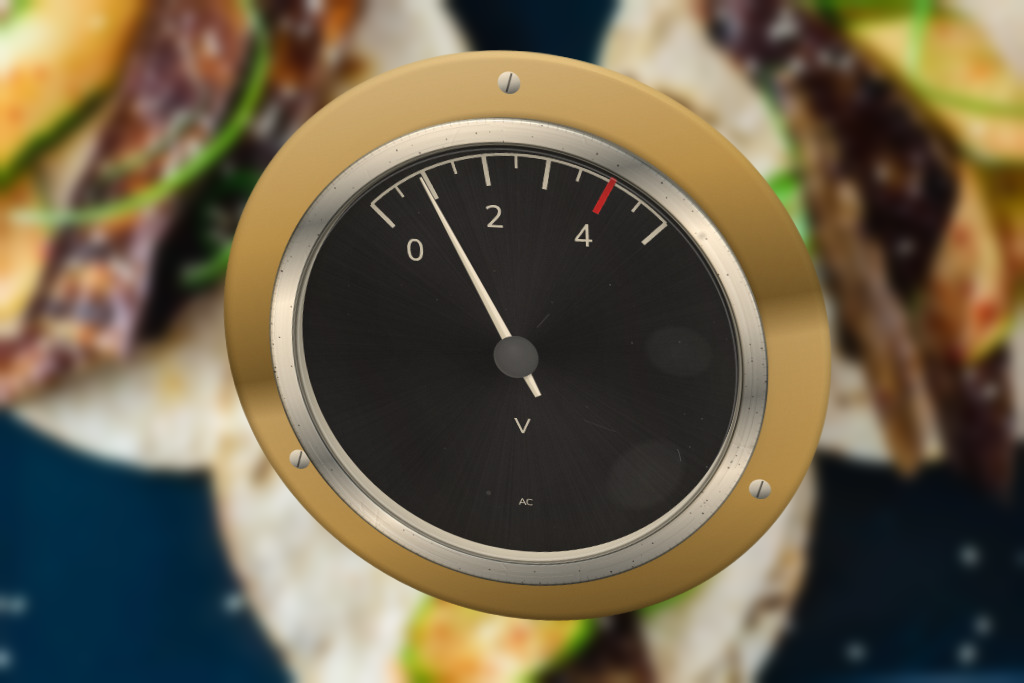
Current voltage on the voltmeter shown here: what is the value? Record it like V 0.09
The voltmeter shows V 1
